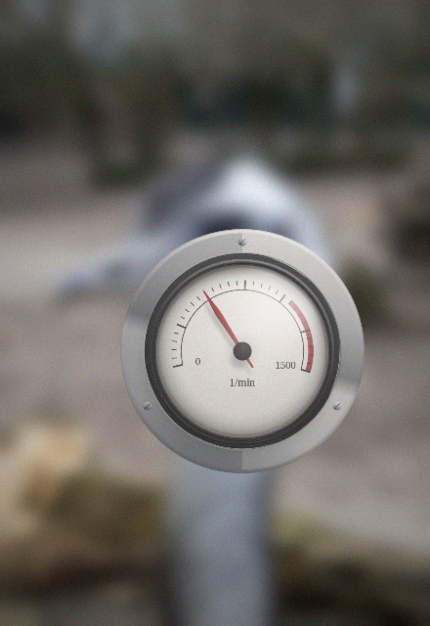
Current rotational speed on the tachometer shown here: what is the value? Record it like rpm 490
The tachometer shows rpm 500
